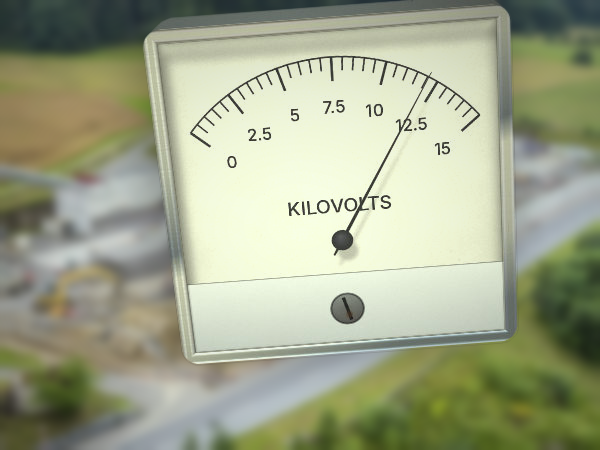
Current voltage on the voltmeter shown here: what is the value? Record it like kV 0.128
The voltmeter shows kV 12
